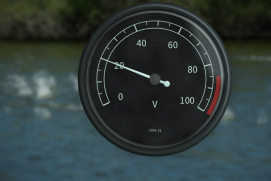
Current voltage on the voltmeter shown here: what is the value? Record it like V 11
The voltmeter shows V 20
